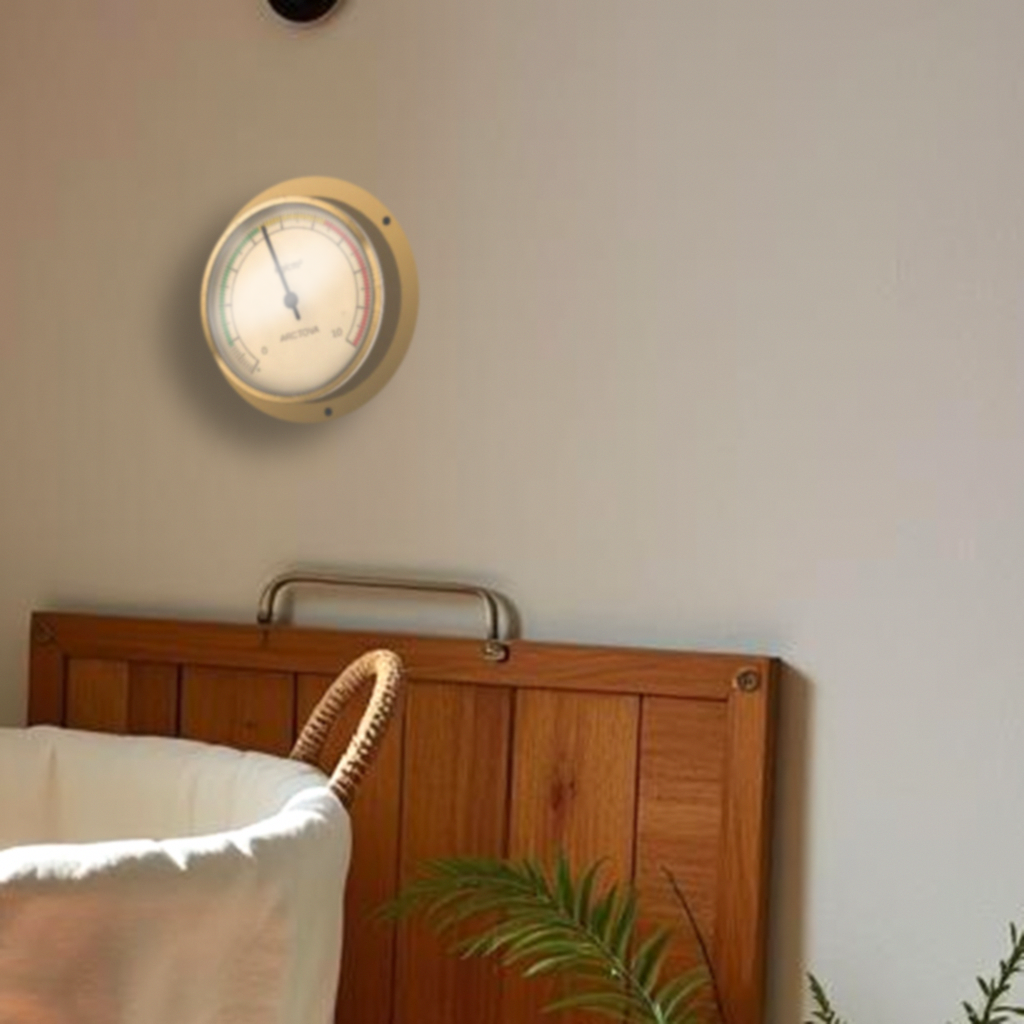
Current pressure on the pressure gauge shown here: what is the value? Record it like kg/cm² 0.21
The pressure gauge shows kg/cm² 4.5
